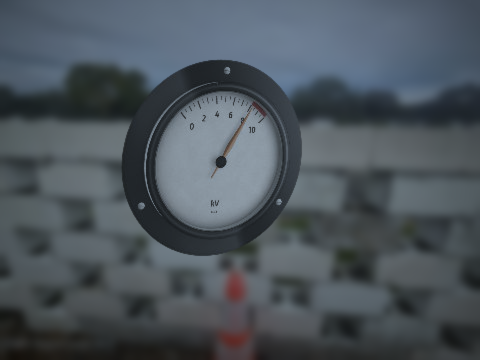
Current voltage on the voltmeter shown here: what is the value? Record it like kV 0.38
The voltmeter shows kV 8
